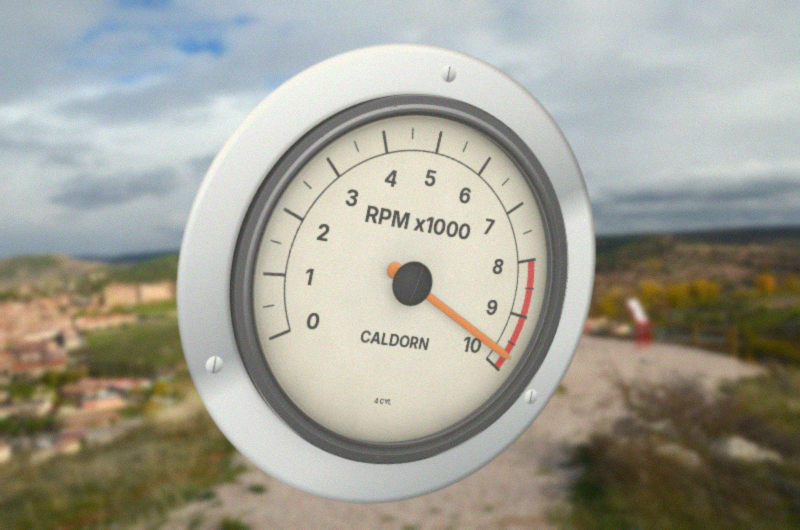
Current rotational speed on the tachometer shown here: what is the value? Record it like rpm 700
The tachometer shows rpm 9750
